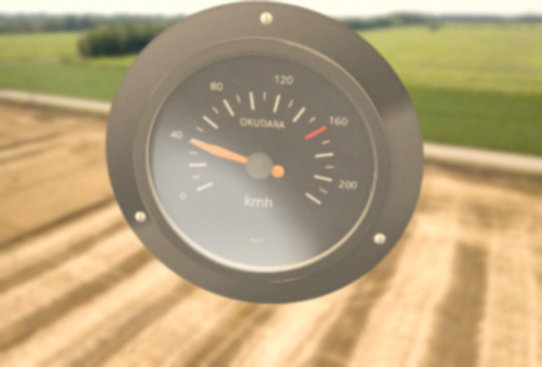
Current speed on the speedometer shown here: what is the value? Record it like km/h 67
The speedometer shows km/h 40
